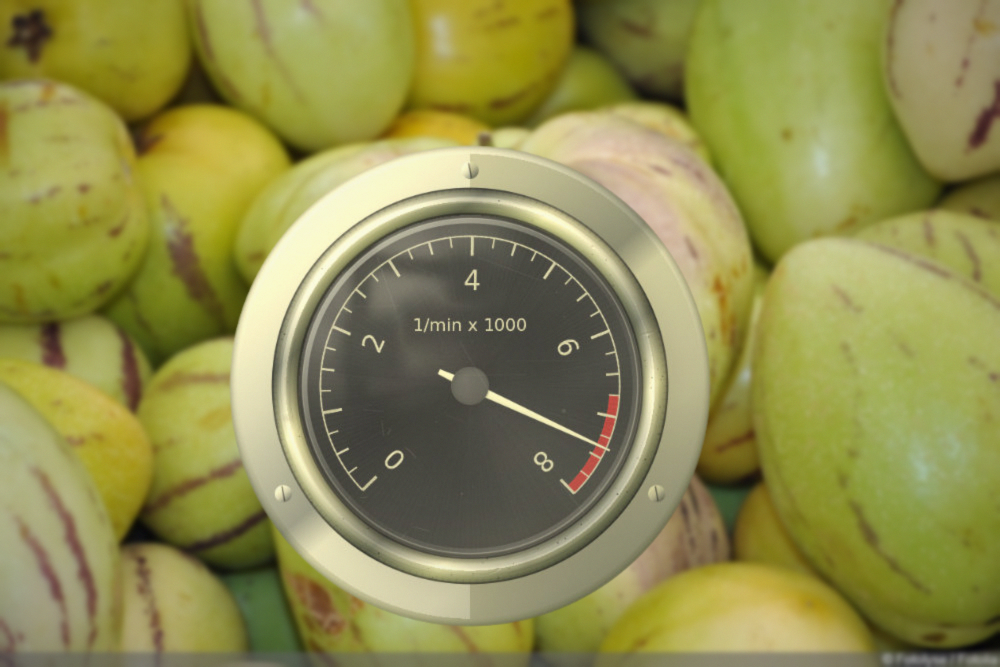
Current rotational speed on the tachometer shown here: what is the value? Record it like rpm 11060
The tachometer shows rpm 7375
